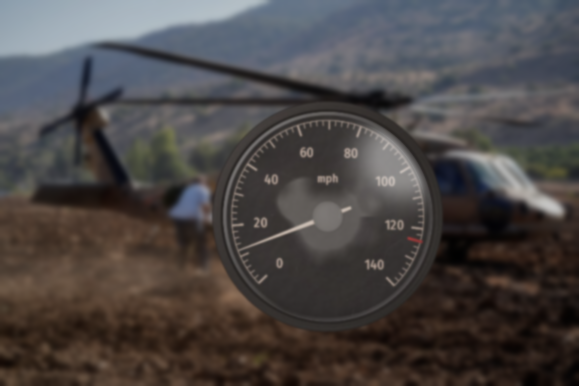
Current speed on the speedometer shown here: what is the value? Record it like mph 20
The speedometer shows mph 12
